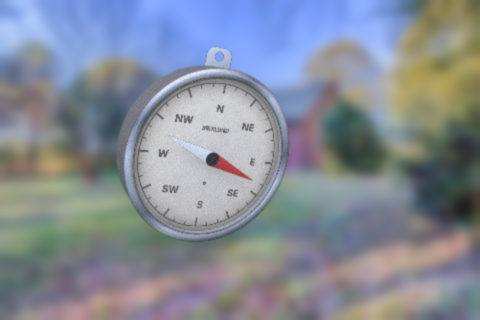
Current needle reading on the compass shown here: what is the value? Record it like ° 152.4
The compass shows ° 110
